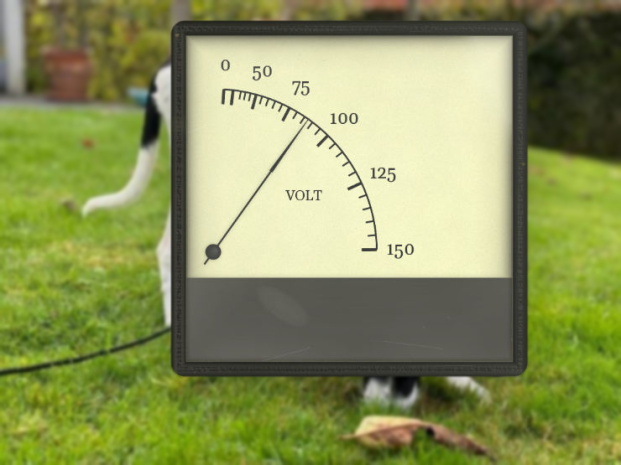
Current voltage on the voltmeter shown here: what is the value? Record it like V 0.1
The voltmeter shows V 87.5
